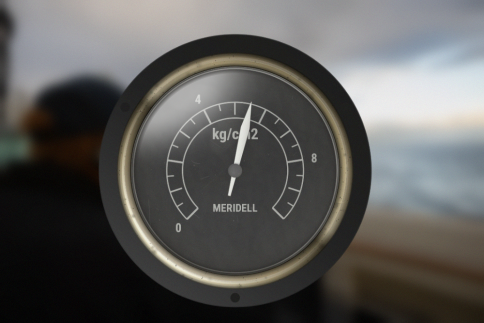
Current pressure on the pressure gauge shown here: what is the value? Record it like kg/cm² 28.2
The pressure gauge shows kg/cm² 5.5
